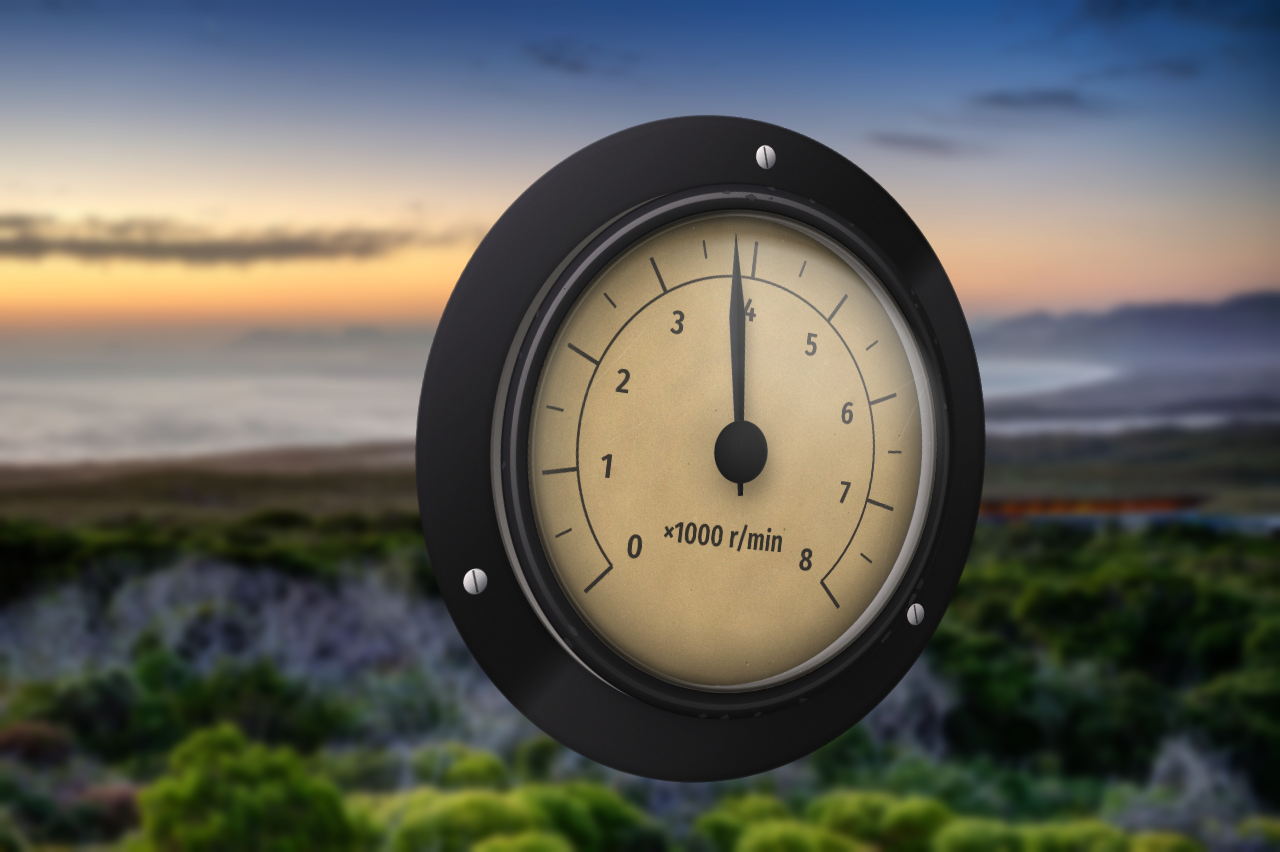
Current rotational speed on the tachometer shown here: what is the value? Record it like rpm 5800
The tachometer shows rpm 3750
